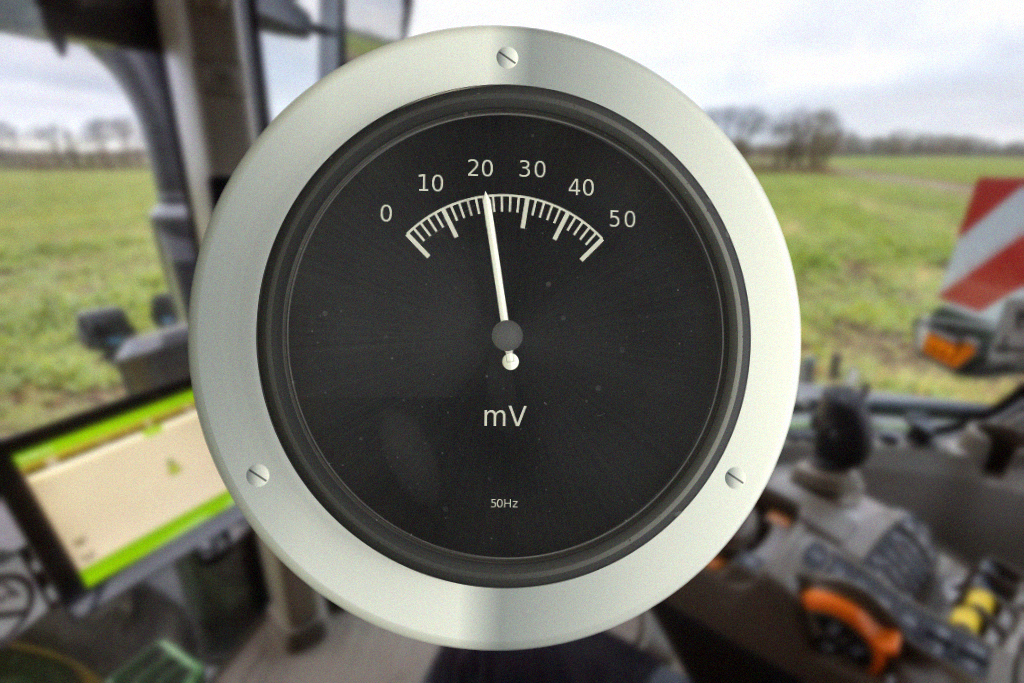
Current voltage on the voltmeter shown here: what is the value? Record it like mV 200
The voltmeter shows mV 20
